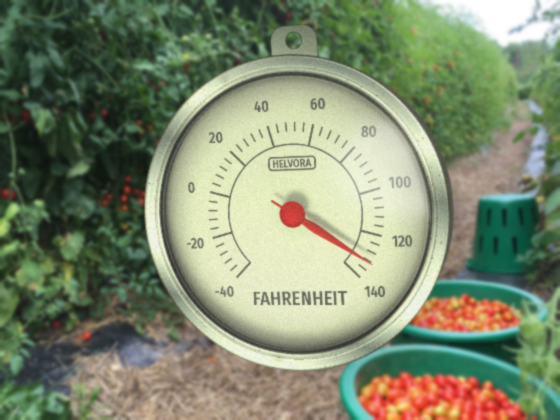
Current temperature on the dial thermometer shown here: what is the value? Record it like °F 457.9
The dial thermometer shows °F 132
